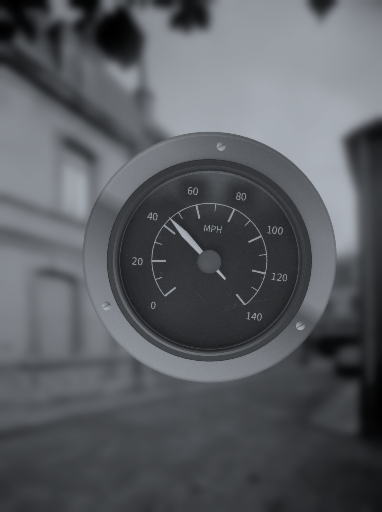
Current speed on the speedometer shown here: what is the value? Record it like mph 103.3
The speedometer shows mph 45
